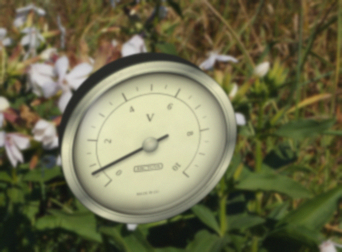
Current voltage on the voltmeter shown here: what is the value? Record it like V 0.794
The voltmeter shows V 0.75
